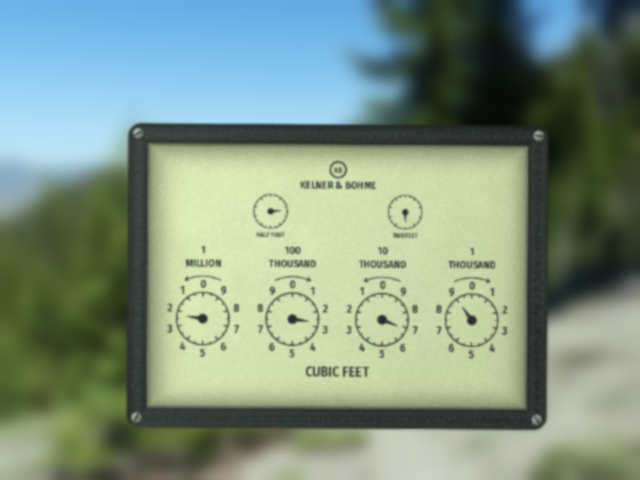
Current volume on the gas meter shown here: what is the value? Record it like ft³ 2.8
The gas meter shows ft³ 226900
